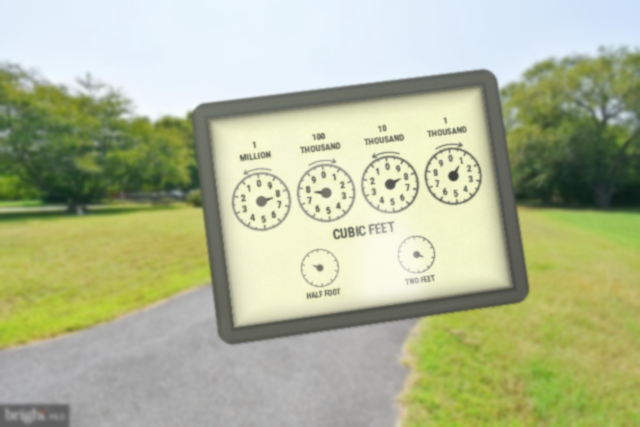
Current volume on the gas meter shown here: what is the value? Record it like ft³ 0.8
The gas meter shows ft³ 778100
